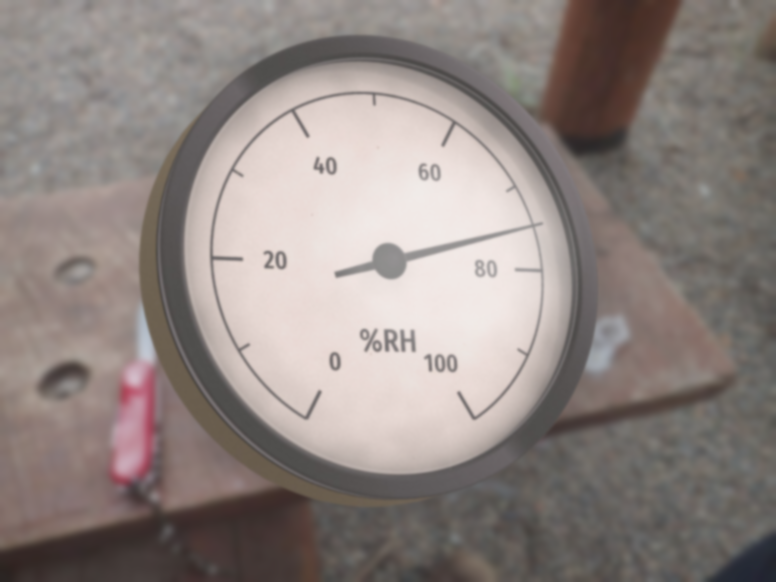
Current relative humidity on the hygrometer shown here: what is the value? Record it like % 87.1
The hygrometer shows % 75
